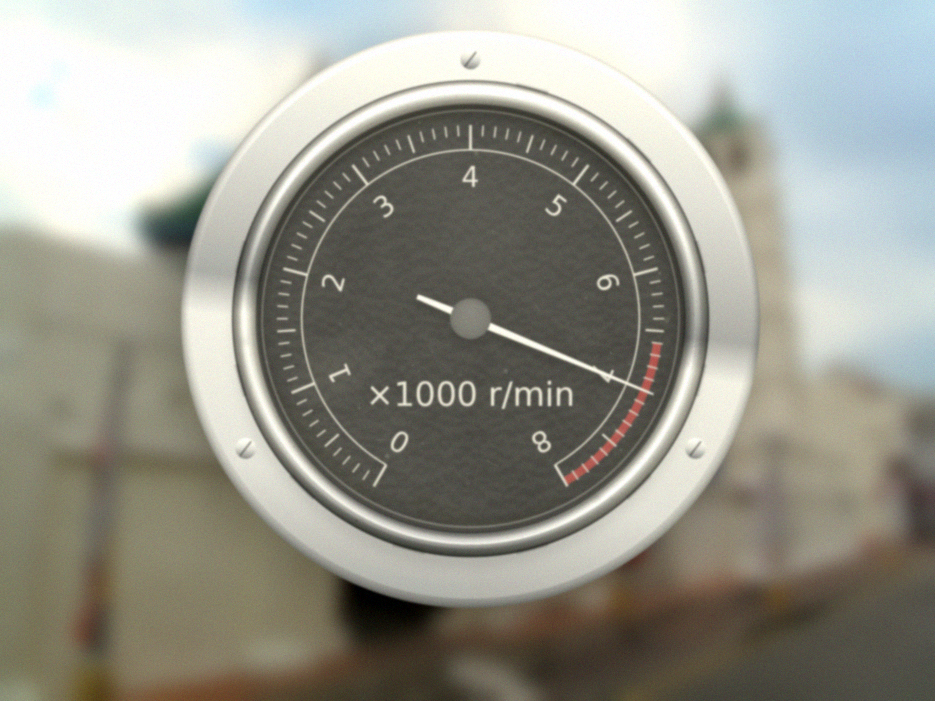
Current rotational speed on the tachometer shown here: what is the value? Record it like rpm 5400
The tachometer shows rpm 7000
